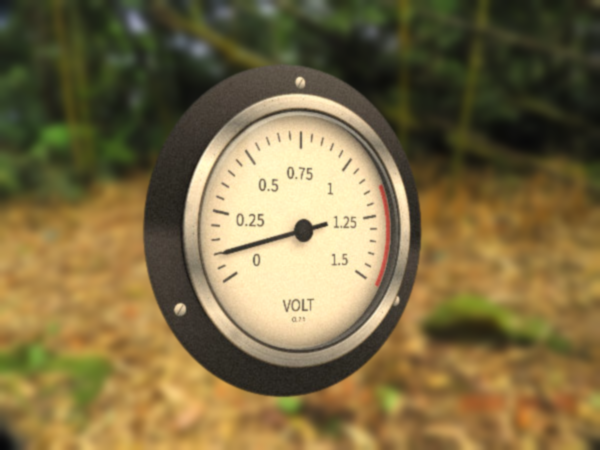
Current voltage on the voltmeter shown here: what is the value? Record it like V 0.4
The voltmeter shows V 0.1
